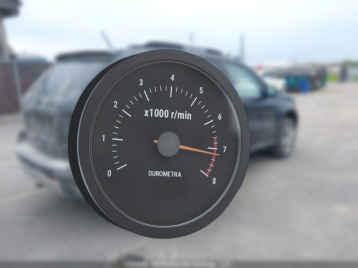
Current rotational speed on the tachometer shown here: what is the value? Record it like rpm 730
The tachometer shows rpm 7200
